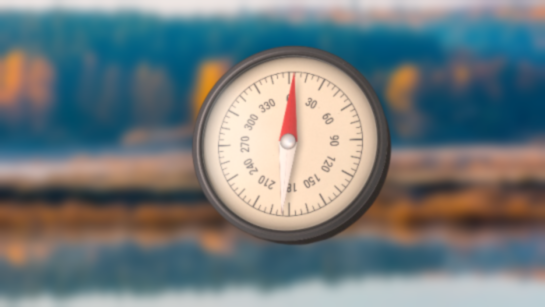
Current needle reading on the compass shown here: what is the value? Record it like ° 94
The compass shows ° 5
